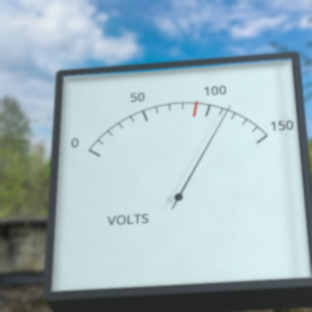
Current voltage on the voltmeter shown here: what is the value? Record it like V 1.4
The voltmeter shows V 115
